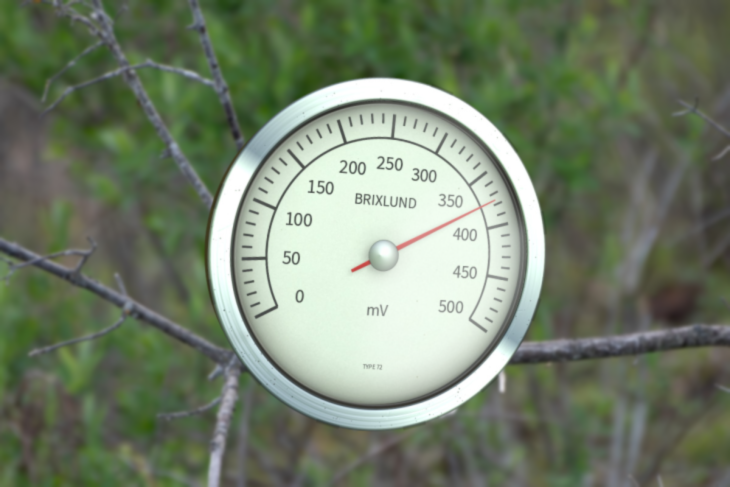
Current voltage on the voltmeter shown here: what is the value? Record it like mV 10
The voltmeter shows mV 375
